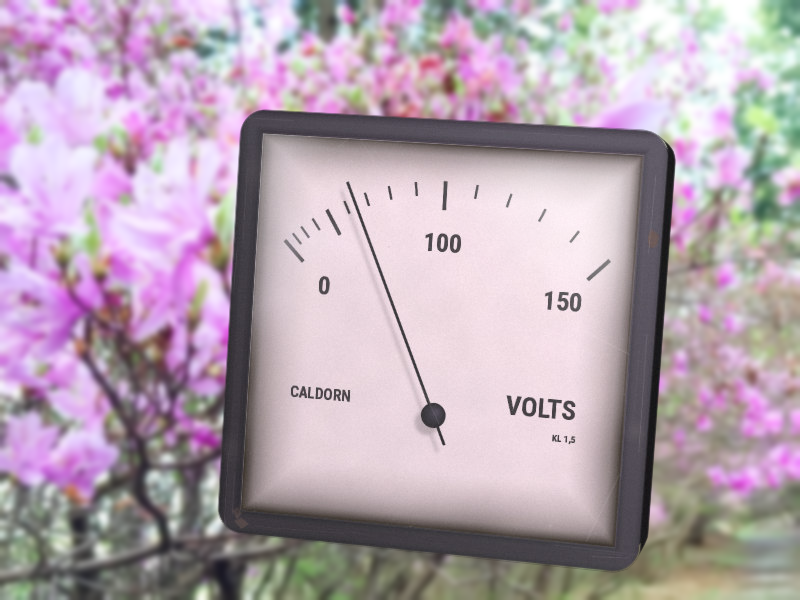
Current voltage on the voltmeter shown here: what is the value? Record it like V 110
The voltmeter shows V 65
